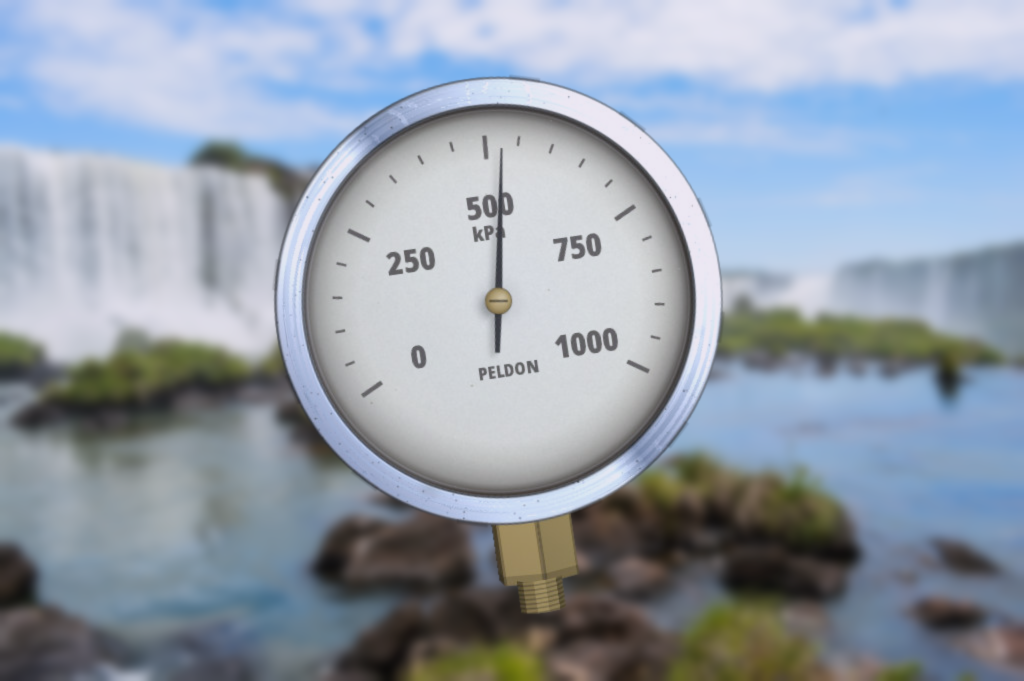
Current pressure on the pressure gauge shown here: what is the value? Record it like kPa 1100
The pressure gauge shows kPa 525
